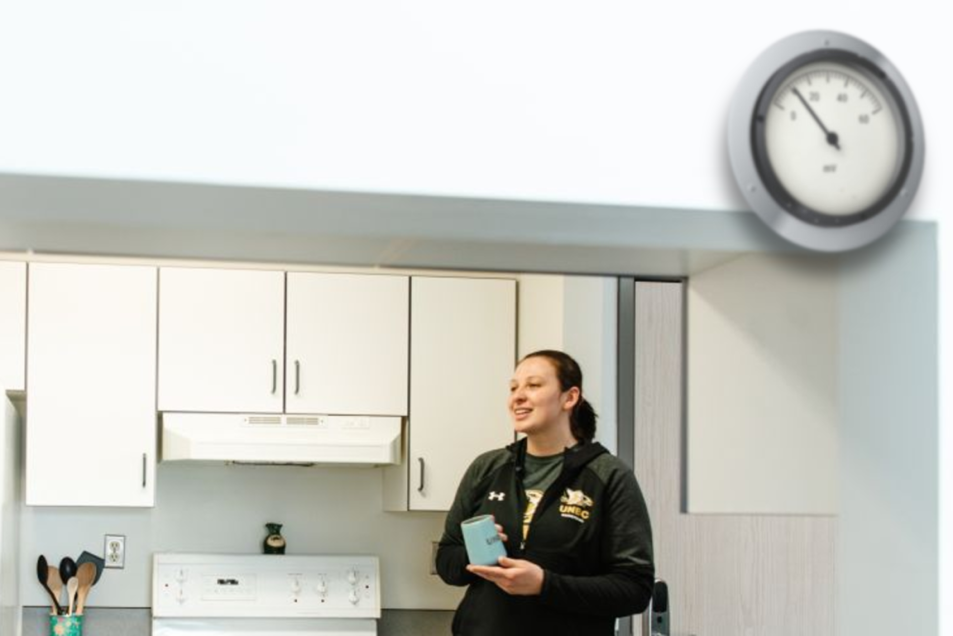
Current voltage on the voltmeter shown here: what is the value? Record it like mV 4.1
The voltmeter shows mV 10
